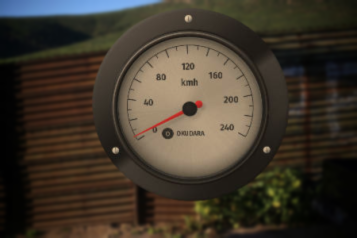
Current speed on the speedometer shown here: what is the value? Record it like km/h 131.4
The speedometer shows km/h 5
